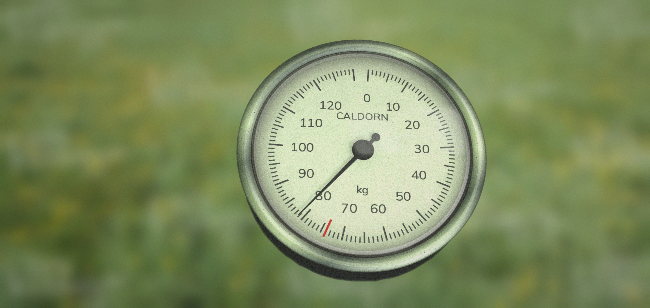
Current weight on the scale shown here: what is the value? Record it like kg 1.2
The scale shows kg 81
